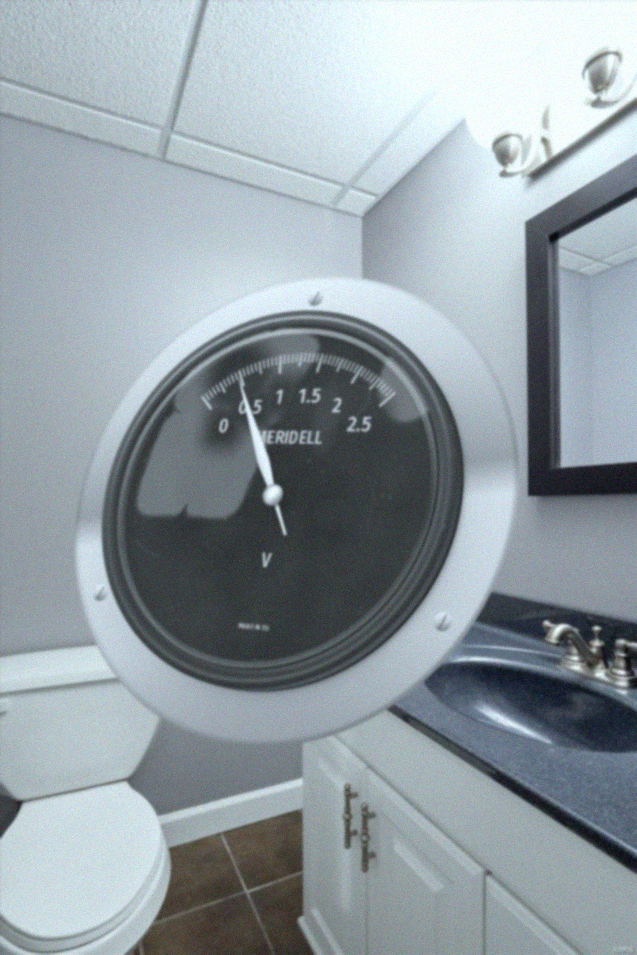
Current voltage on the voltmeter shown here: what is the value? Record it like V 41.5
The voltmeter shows V 0.5
